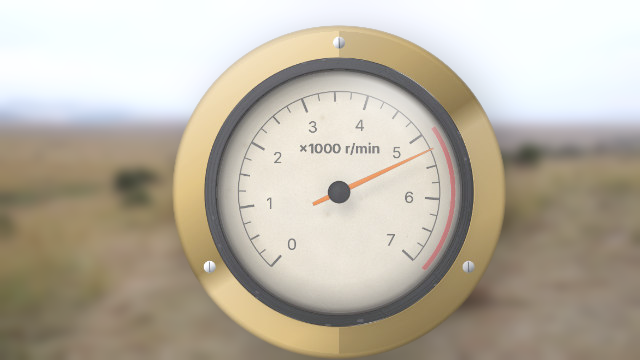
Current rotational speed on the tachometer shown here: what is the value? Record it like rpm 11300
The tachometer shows rpm 5250
